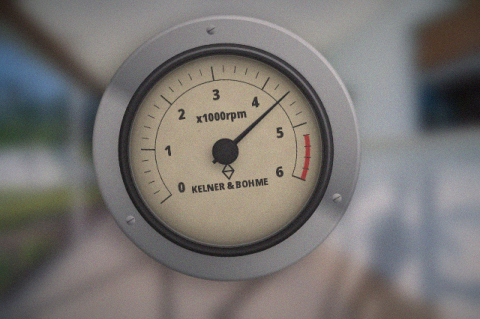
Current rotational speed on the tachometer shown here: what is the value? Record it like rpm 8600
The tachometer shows rpm 4400
